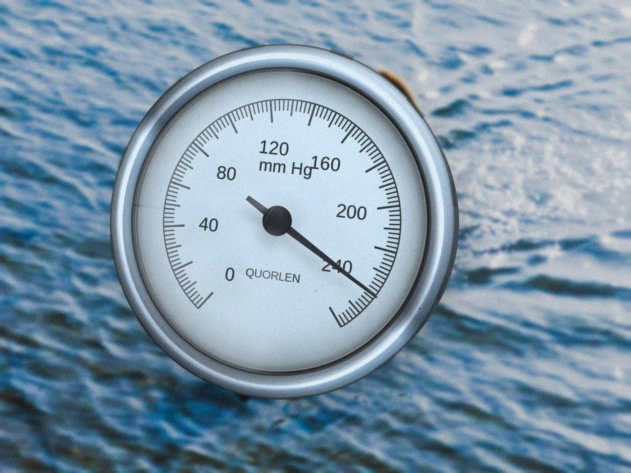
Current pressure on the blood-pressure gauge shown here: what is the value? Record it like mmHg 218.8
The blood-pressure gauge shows mmHg 240
